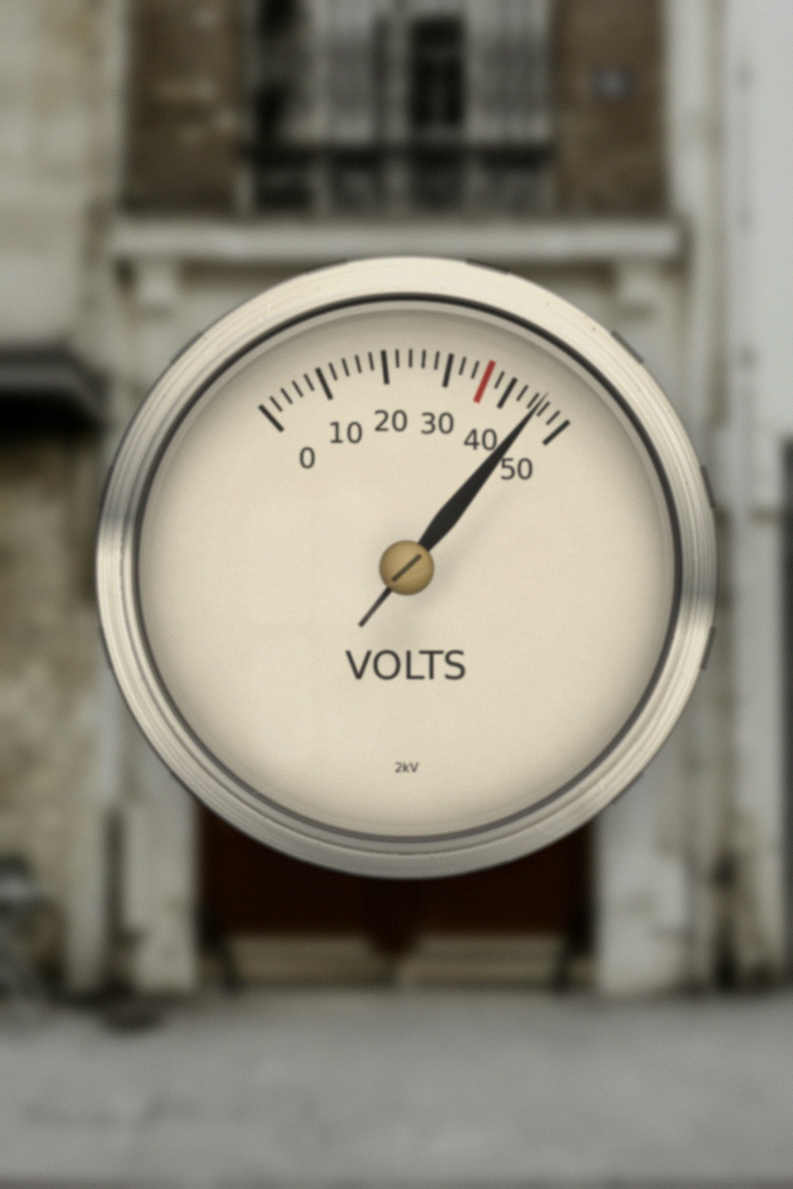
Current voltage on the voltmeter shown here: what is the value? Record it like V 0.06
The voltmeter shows V 45
